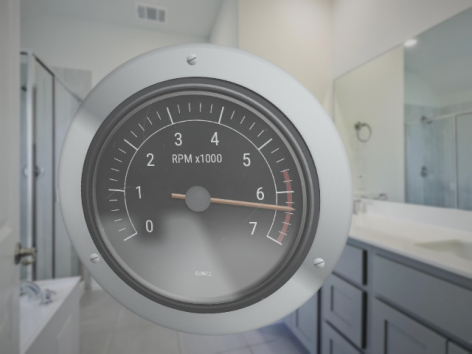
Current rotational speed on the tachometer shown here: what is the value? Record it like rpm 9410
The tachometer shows rpm 6300
